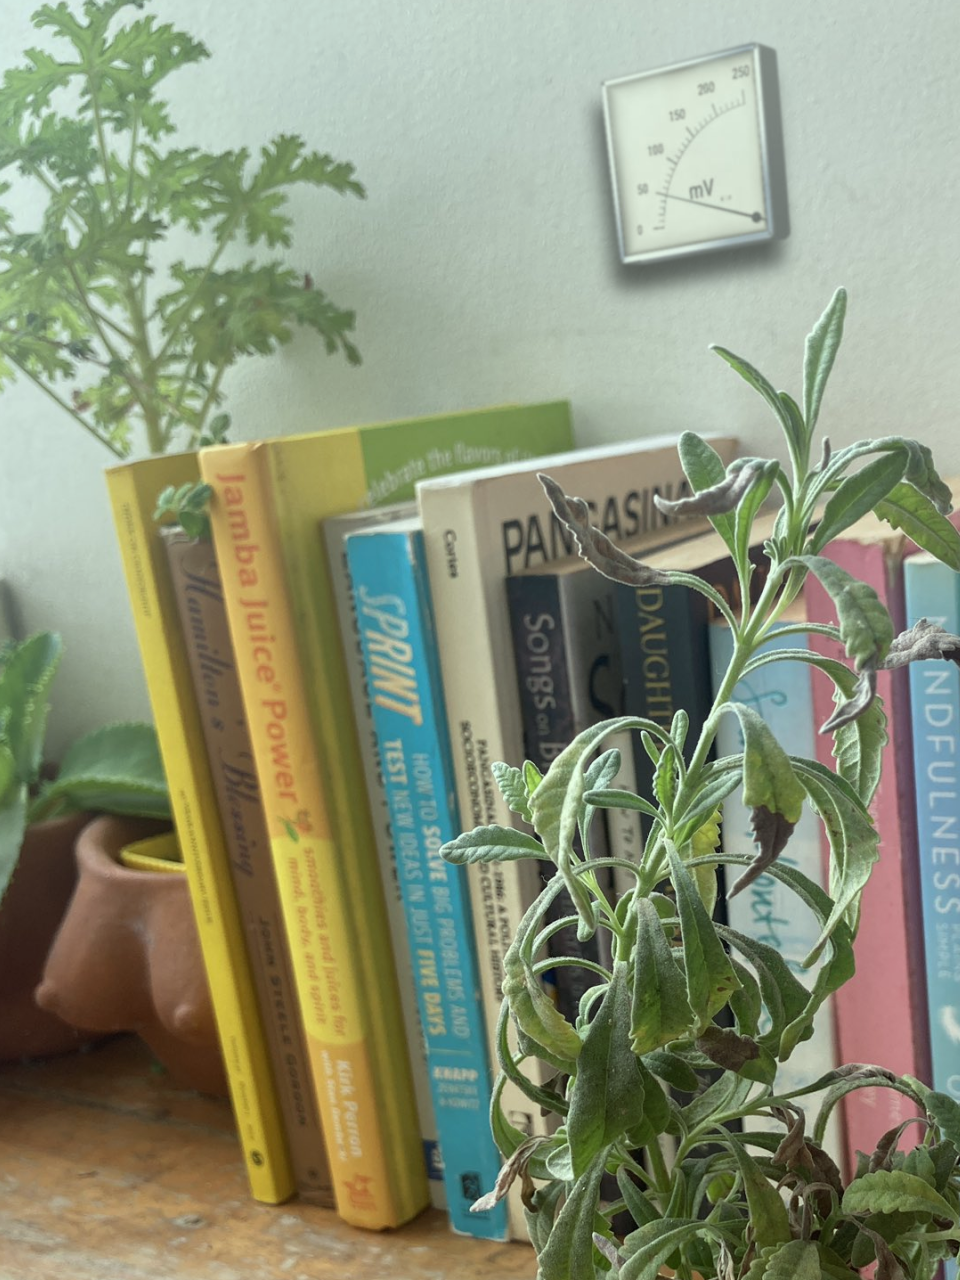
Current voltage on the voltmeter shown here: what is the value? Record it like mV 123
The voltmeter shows mV 50
